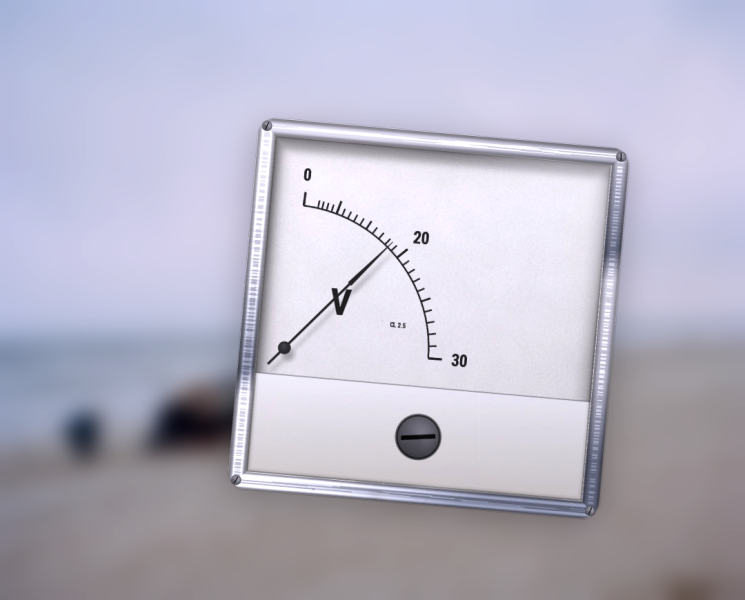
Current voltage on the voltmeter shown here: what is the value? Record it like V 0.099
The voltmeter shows V 18.5
